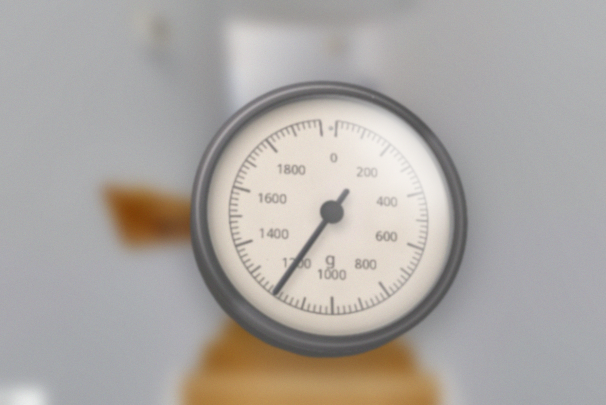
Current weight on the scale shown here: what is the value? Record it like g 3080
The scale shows g 1200
